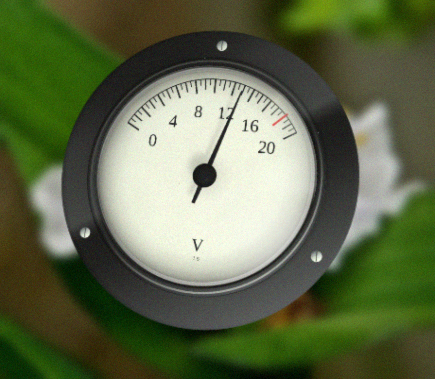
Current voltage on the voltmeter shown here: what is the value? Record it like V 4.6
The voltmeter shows V 13
